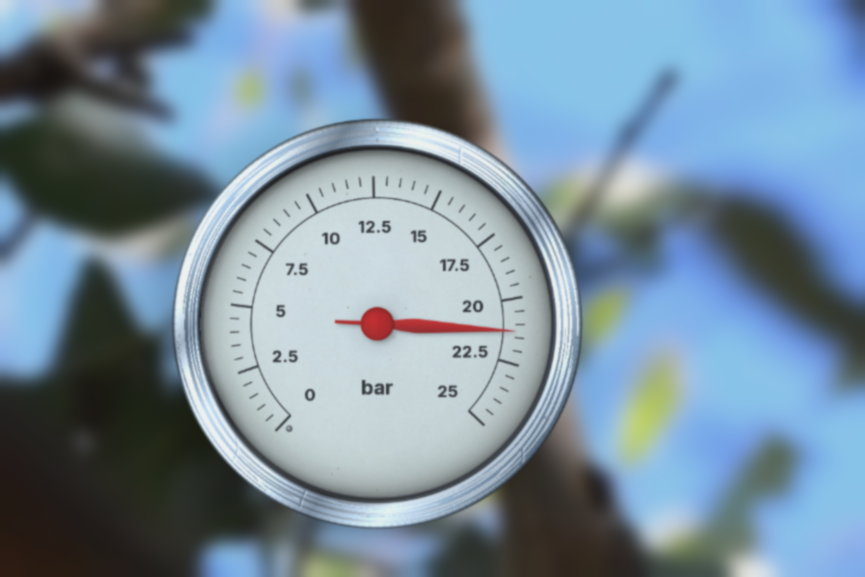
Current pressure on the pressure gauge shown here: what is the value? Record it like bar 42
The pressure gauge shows bar 21.25
